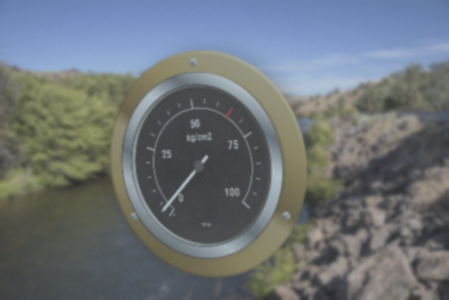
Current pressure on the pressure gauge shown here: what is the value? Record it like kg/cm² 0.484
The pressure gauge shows kg/cm² 2.5
